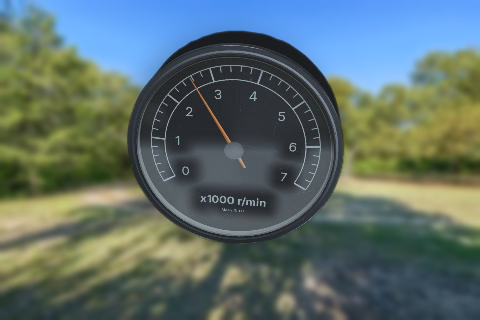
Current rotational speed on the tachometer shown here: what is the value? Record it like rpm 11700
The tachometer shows rpm 2600
